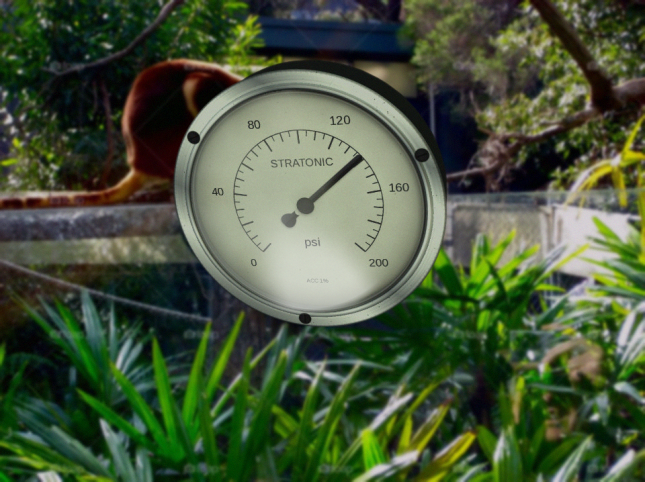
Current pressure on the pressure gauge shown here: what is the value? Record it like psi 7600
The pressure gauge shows psi 137.5
